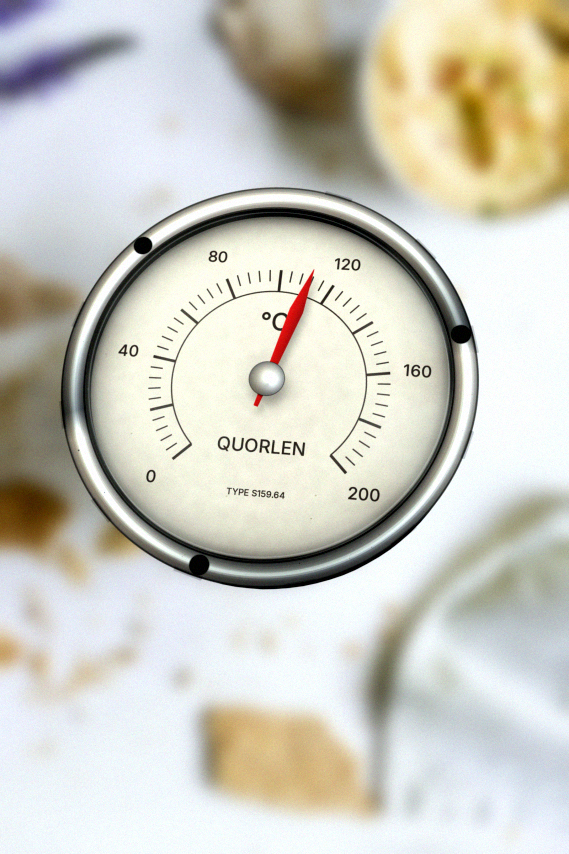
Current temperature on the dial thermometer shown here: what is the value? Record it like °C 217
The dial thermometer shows °C 112
